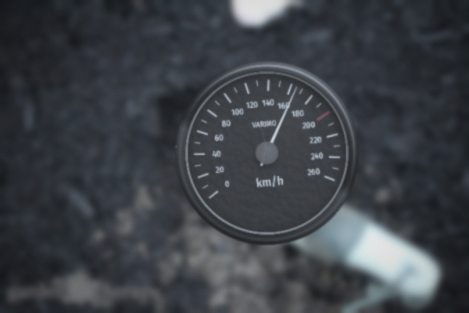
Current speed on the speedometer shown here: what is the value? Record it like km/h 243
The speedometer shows km/h 165
